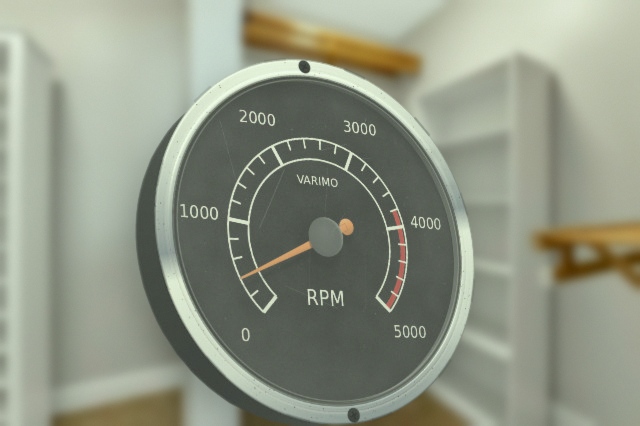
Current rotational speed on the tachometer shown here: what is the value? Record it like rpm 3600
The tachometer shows rpm 400
